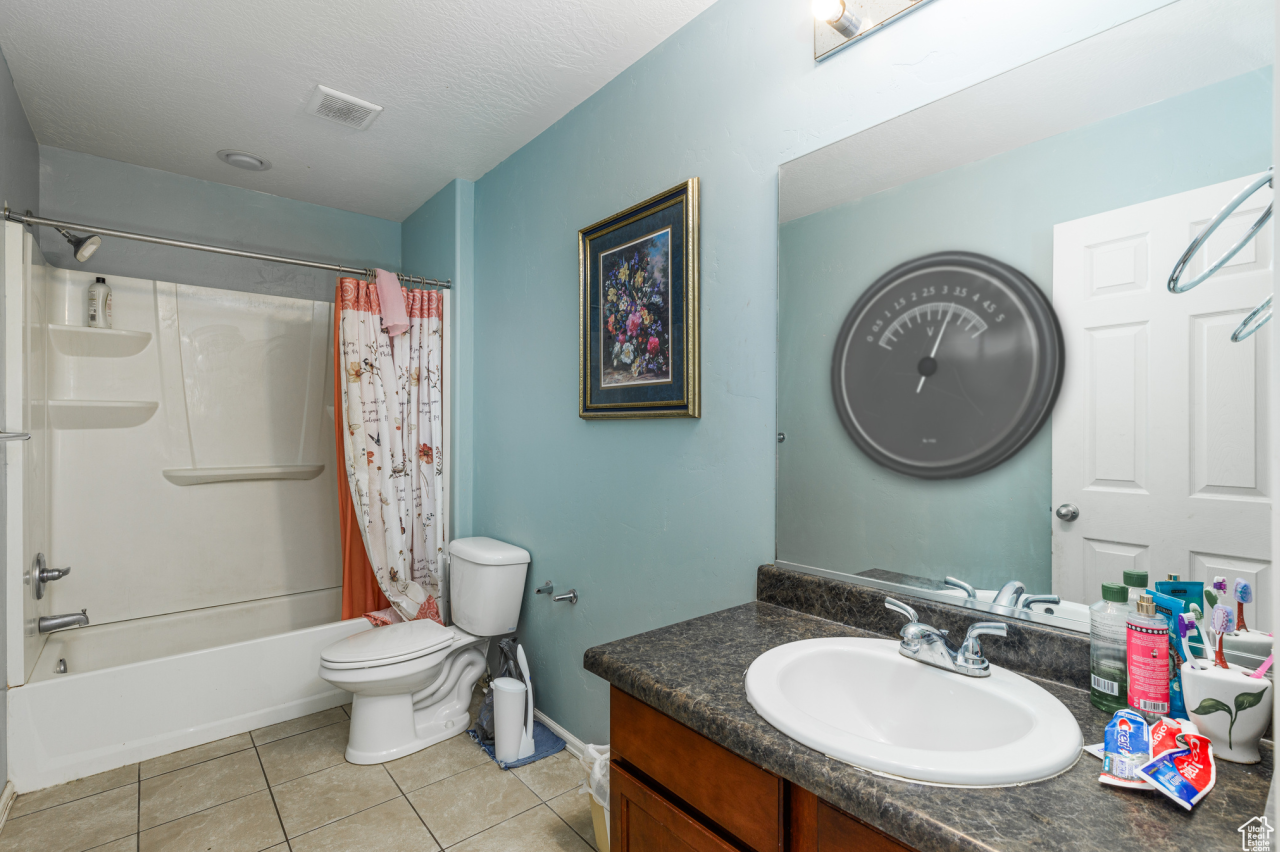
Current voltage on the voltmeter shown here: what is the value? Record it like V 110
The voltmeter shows V 3.5
